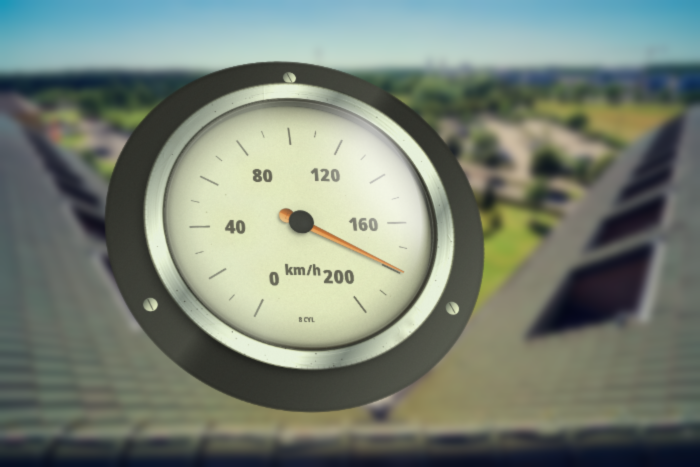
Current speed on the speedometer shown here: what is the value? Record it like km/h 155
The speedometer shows km/h 180
